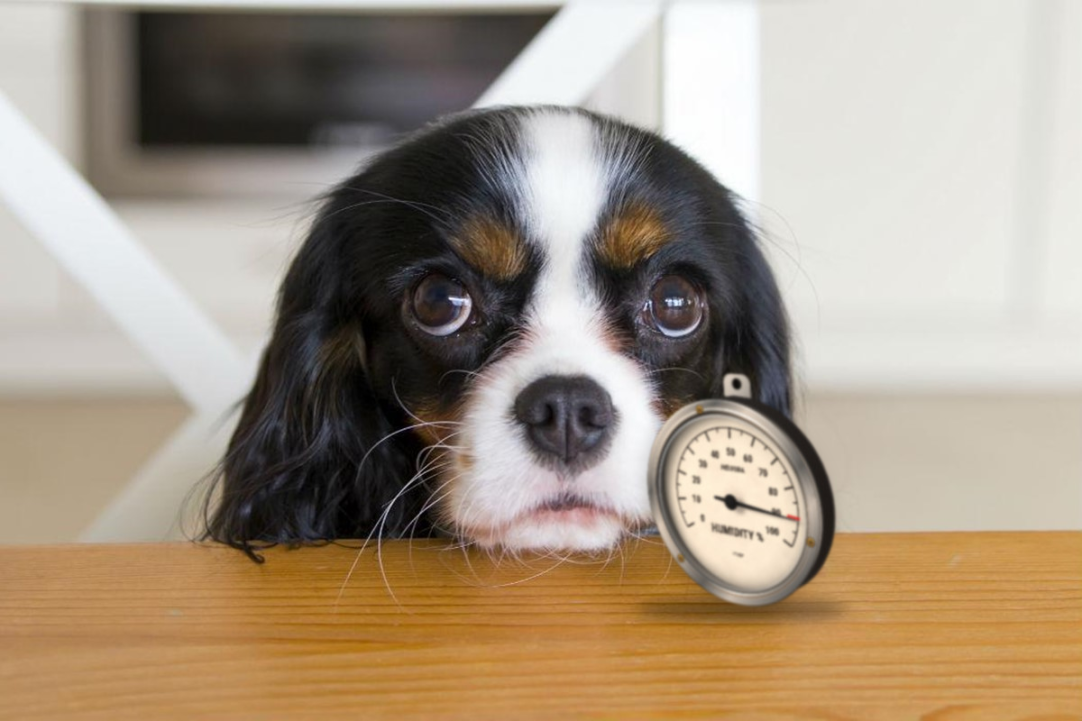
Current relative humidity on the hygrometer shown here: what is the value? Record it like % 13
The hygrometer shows % 90
